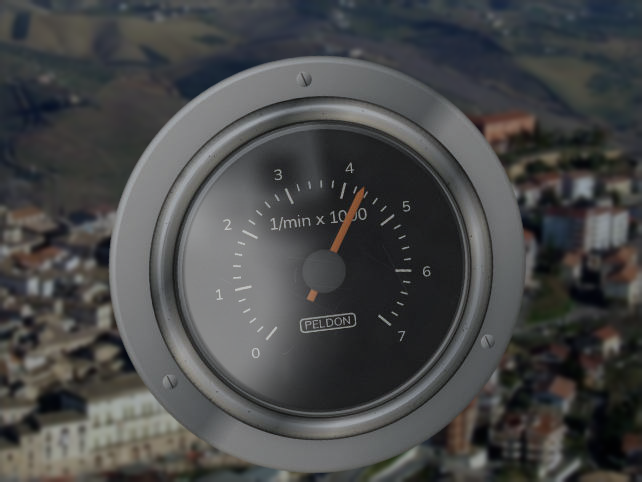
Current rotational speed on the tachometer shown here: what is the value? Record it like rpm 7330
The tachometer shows rpm 4300
